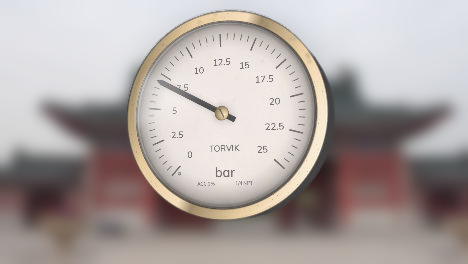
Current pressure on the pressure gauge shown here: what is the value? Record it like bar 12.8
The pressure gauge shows bar 7
